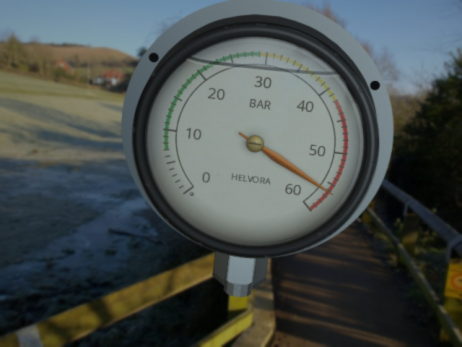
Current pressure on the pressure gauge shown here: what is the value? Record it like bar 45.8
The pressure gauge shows bar 56
